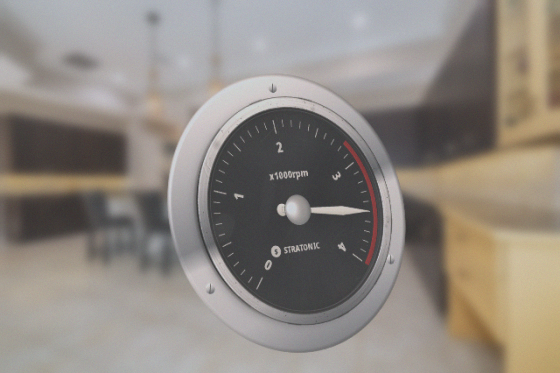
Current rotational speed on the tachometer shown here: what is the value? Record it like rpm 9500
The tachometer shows rpm 3500
